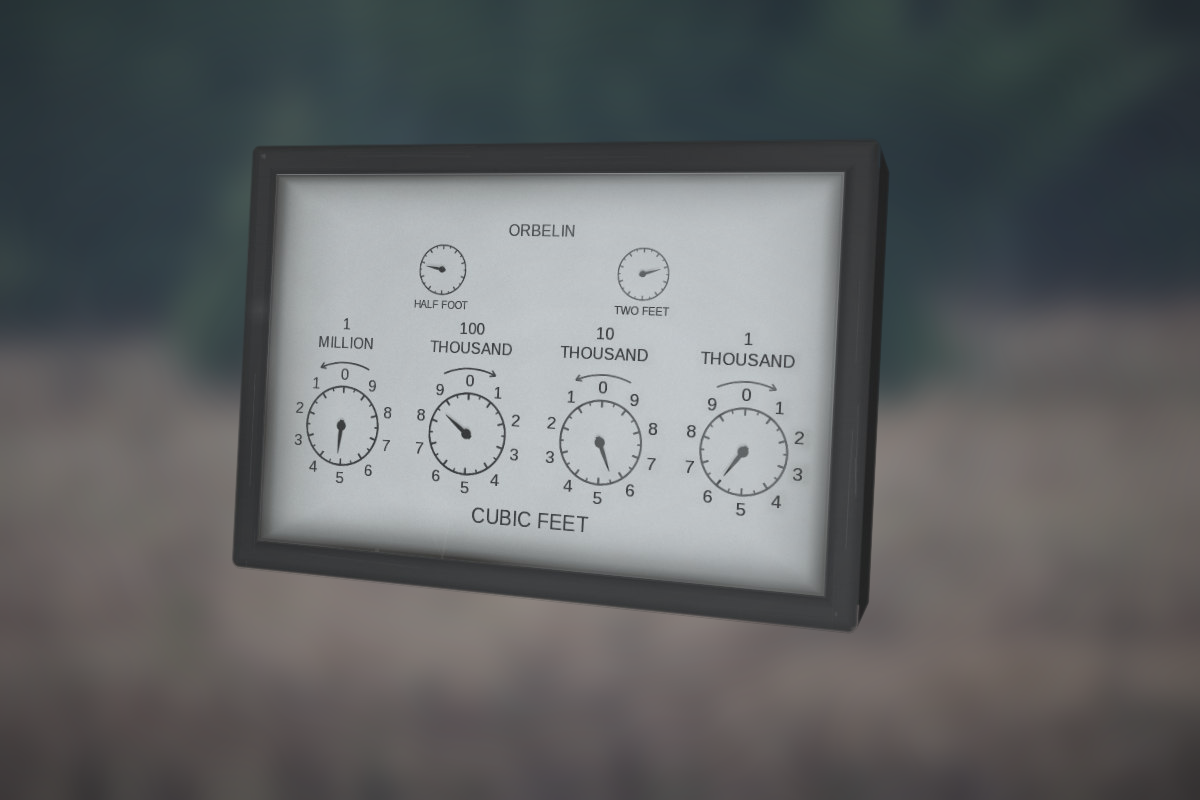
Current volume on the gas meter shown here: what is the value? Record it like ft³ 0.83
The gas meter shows ft³ 485600
